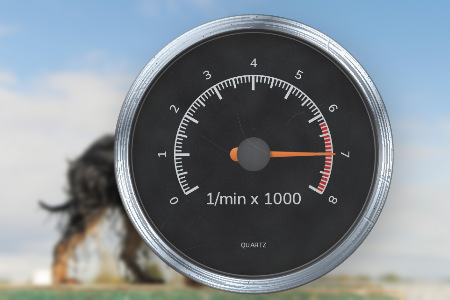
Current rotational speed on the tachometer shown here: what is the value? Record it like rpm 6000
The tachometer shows rpm 7000
